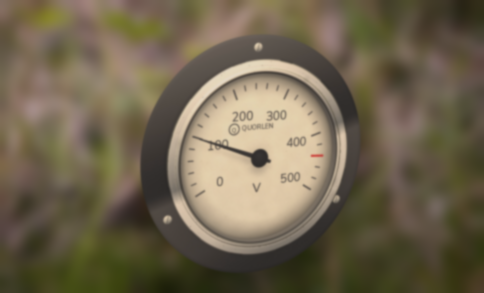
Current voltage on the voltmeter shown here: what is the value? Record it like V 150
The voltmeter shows V 100
